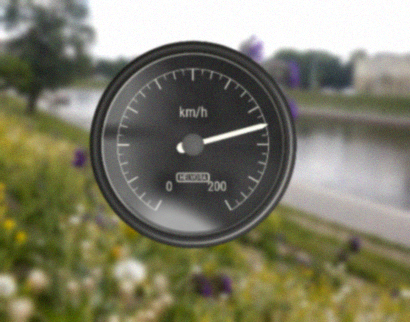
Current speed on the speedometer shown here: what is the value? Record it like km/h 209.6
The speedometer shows km/h 150
